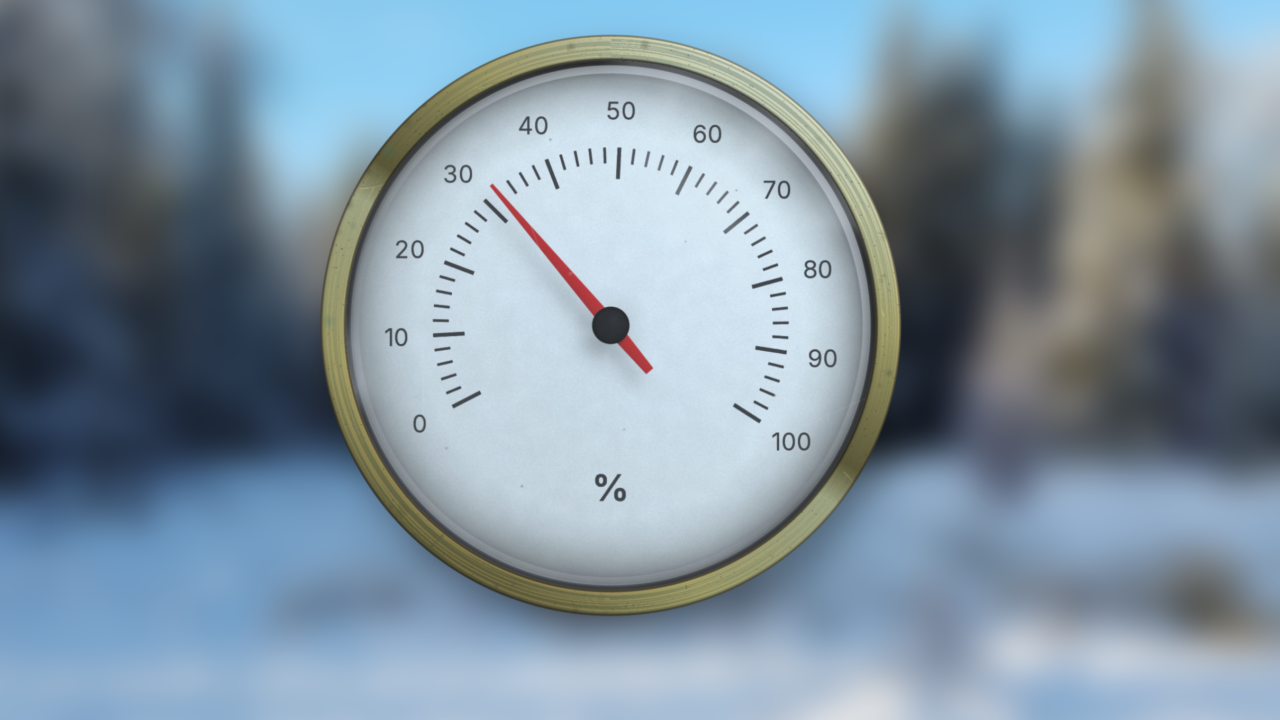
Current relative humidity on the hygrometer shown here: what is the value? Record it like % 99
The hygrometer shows % 32
